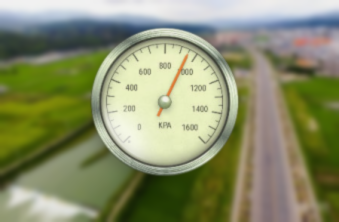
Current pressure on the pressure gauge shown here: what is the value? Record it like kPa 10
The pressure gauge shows kPa 950
